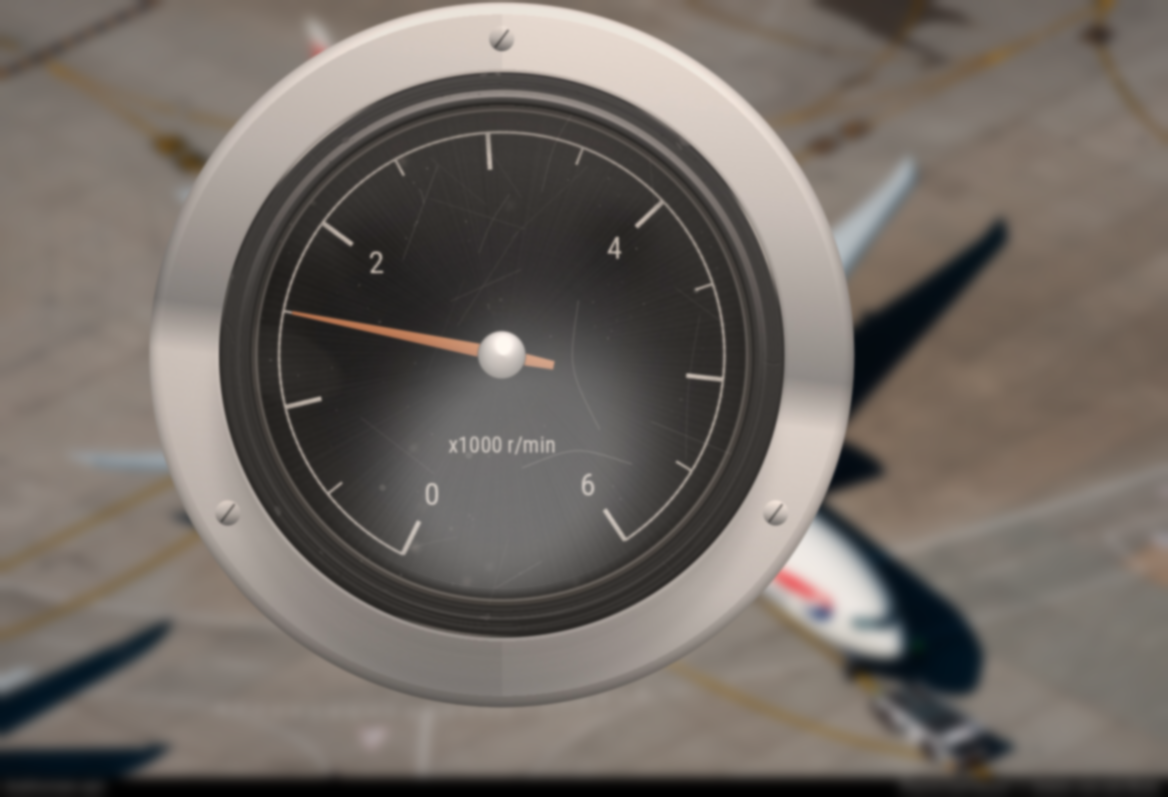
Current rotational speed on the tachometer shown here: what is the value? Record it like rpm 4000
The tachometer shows rpm 1500
